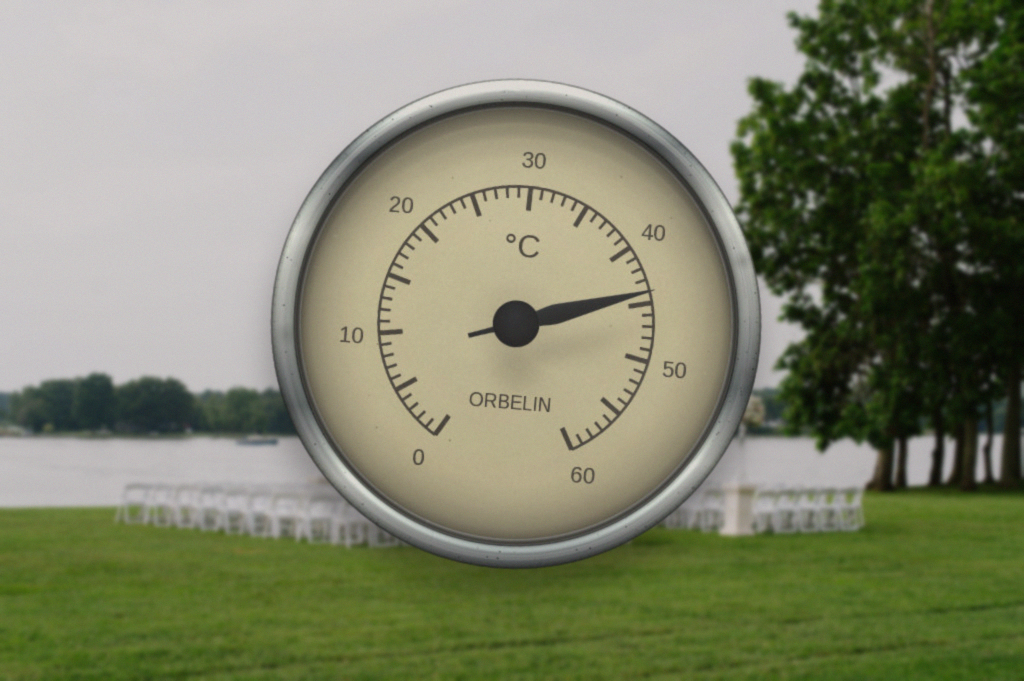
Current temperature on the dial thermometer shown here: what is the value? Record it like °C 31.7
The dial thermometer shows °C 44
